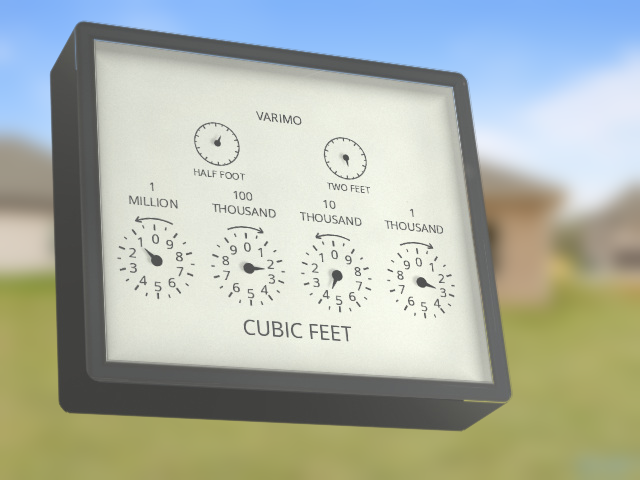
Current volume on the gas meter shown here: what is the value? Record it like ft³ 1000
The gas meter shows ft³ 124300
